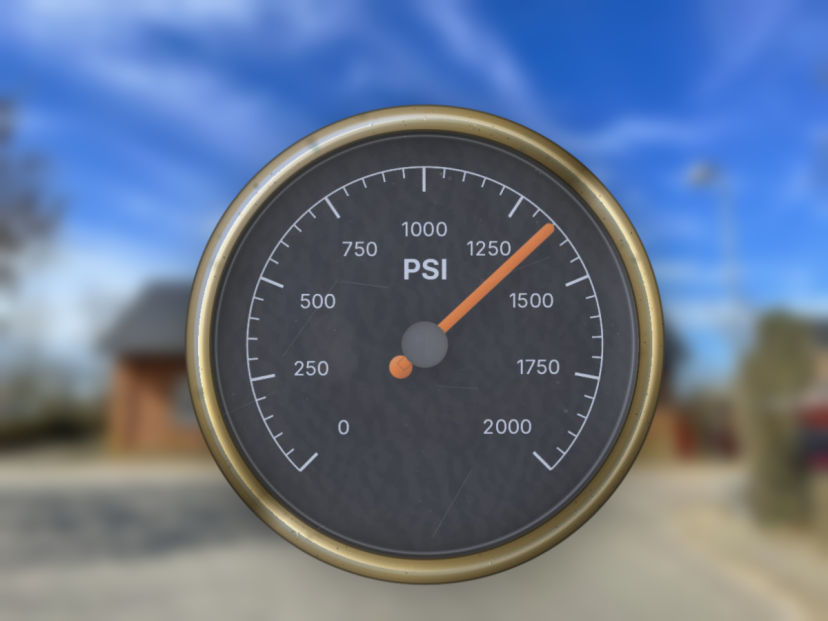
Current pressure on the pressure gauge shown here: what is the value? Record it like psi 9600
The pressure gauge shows psi 1350
